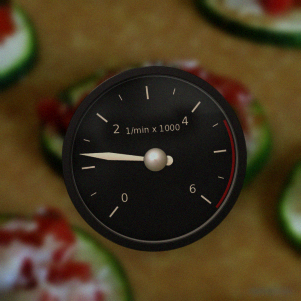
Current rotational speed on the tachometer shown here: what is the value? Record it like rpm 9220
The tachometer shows rpm 1250
